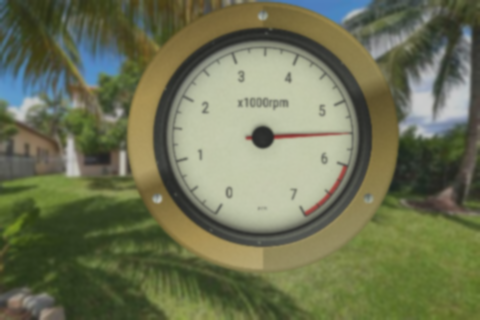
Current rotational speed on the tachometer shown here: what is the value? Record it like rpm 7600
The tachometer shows rpm 5500
